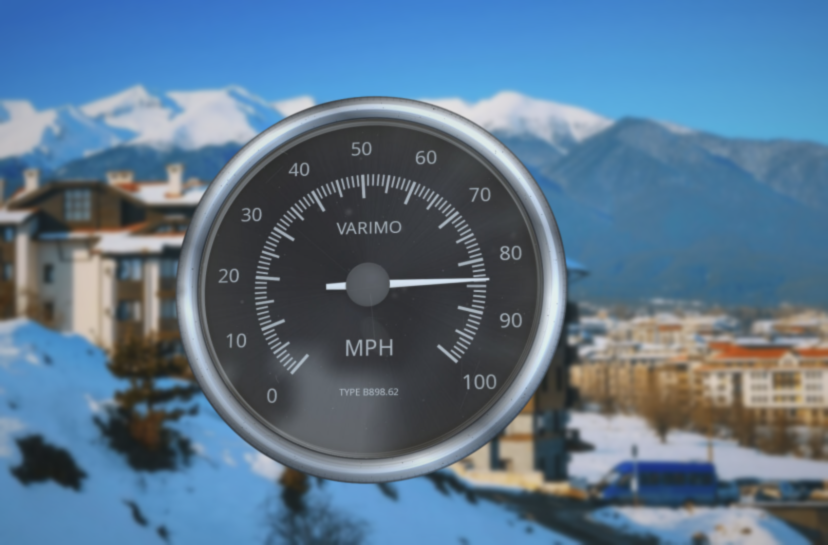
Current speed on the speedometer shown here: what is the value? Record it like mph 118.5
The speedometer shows mph 84
